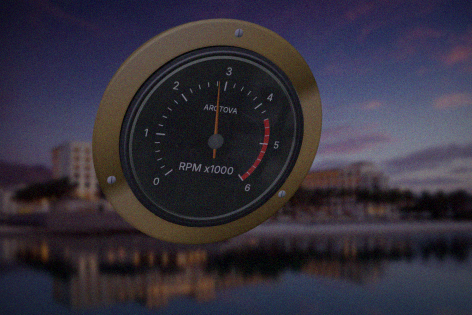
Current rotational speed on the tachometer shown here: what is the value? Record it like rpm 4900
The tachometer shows rpm 2800
